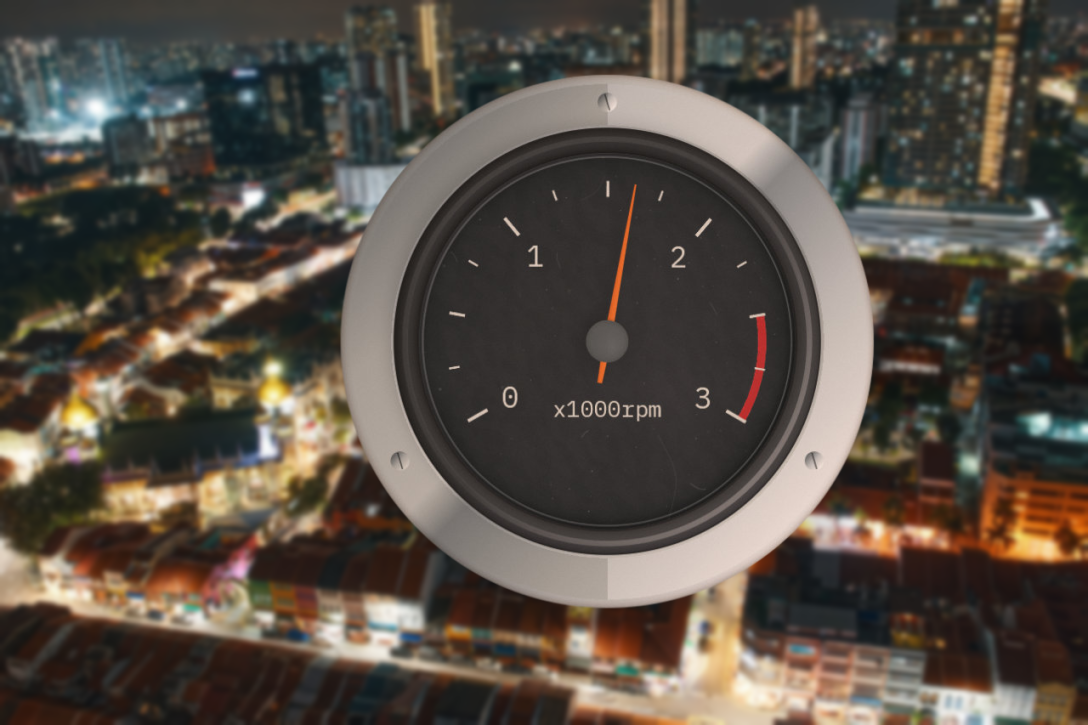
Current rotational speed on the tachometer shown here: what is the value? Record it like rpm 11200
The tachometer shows rpm 1625
